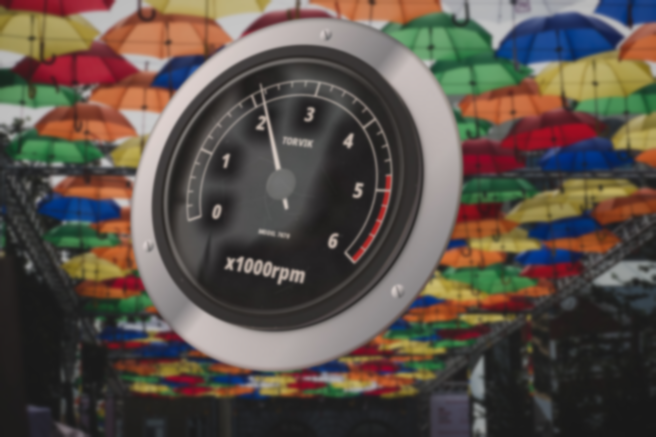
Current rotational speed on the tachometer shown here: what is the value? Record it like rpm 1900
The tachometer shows rpm 2200
